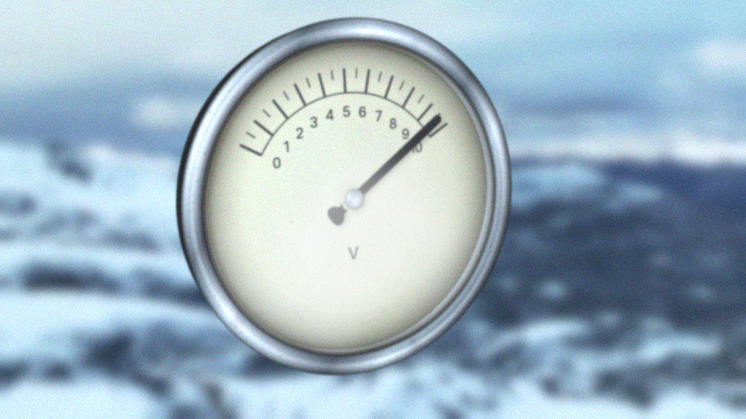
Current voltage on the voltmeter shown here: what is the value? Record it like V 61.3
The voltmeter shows V 9.5
